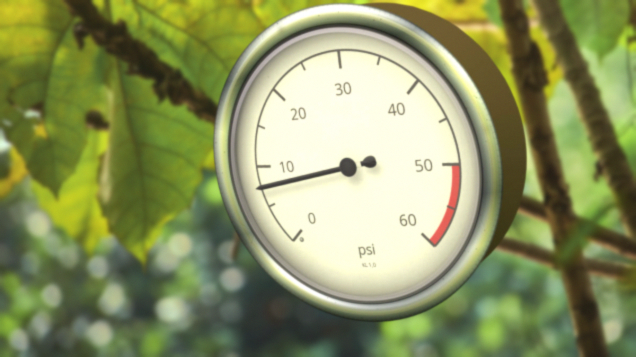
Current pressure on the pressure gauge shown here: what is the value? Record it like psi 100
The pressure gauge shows psi 7.5
